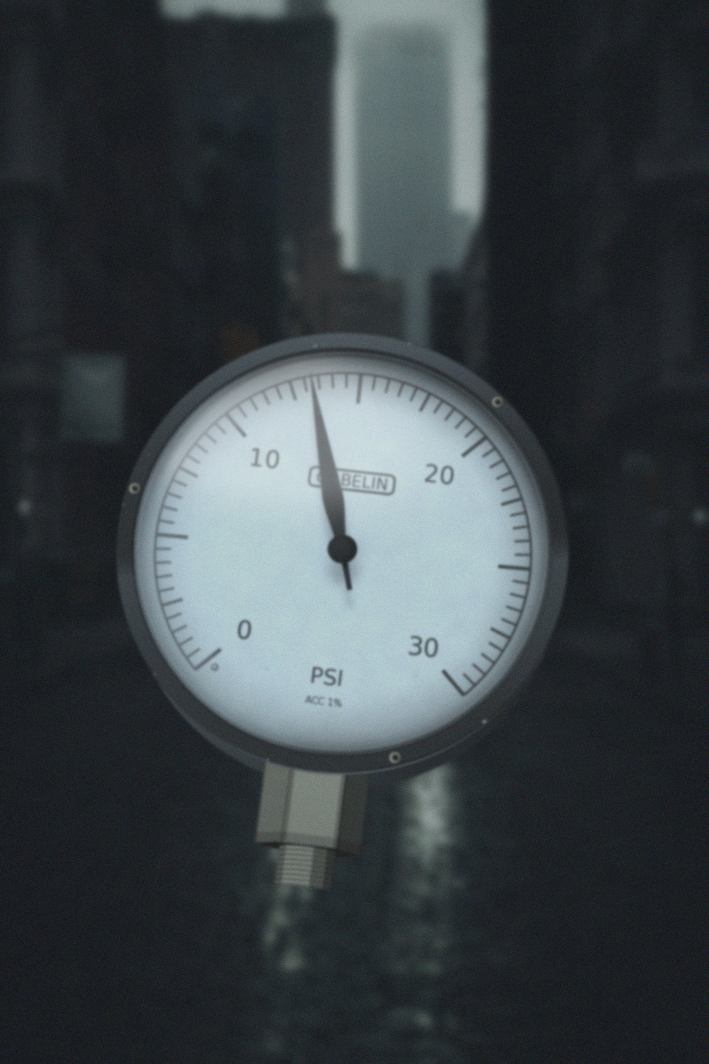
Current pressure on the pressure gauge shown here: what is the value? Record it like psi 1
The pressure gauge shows psi 13.25
